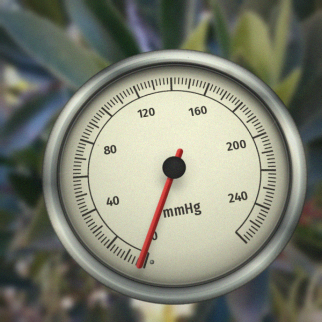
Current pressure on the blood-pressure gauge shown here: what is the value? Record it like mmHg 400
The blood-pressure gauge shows mmHg 2
